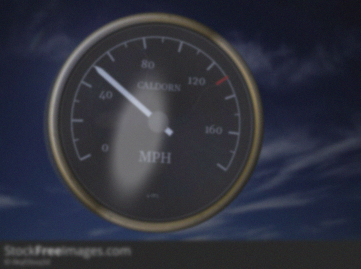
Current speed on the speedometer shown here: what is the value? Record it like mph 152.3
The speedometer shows mph 50
